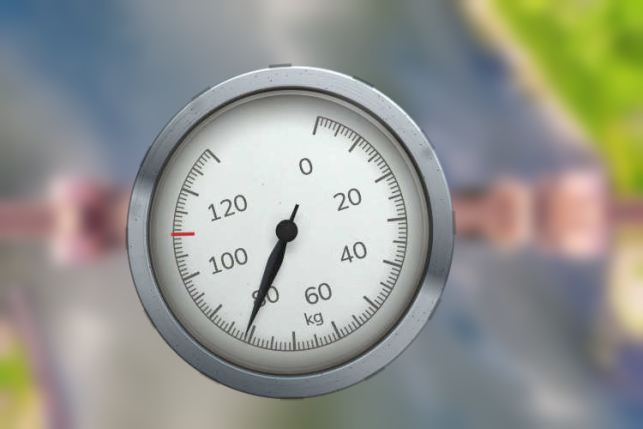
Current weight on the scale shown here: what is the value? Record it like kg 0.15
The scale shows kg 81
